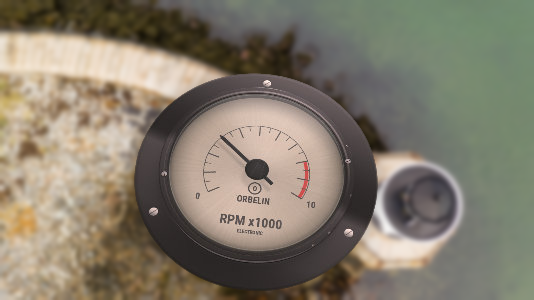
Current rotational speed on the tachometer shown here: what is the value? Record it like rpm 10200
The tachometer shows rpm 3000
